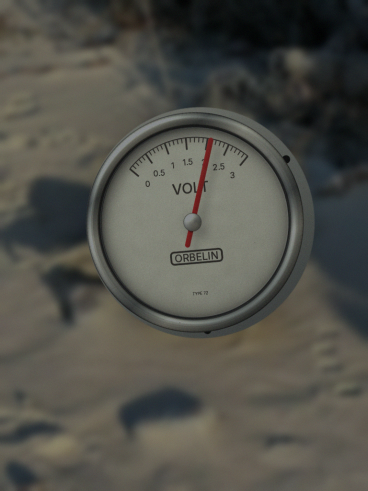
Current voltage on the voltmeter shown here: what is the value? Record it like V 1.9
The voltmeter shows V 2.1
